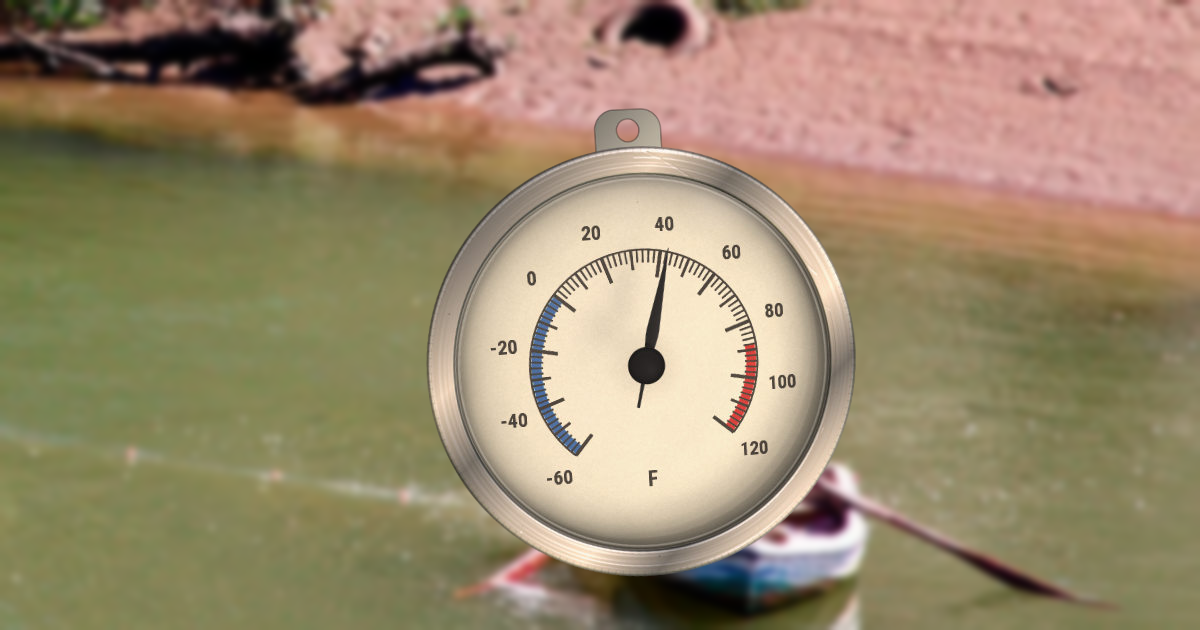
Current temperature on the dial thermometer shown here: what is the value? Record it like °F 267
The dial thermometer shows °F 42
